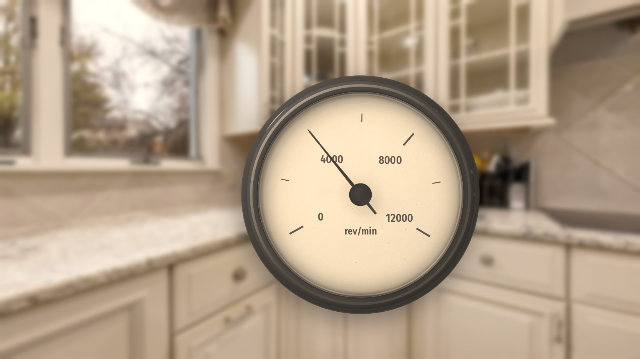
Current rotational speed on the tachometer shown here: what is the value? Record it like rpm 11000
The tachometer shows rpm 4000
